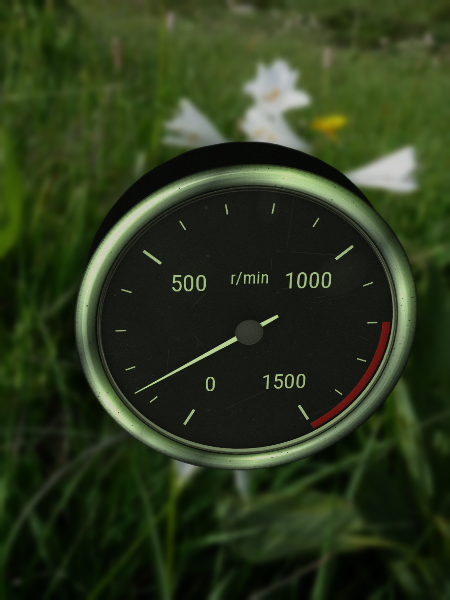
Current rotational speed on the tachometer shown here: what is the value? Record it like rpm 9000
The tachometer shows rpm 150
